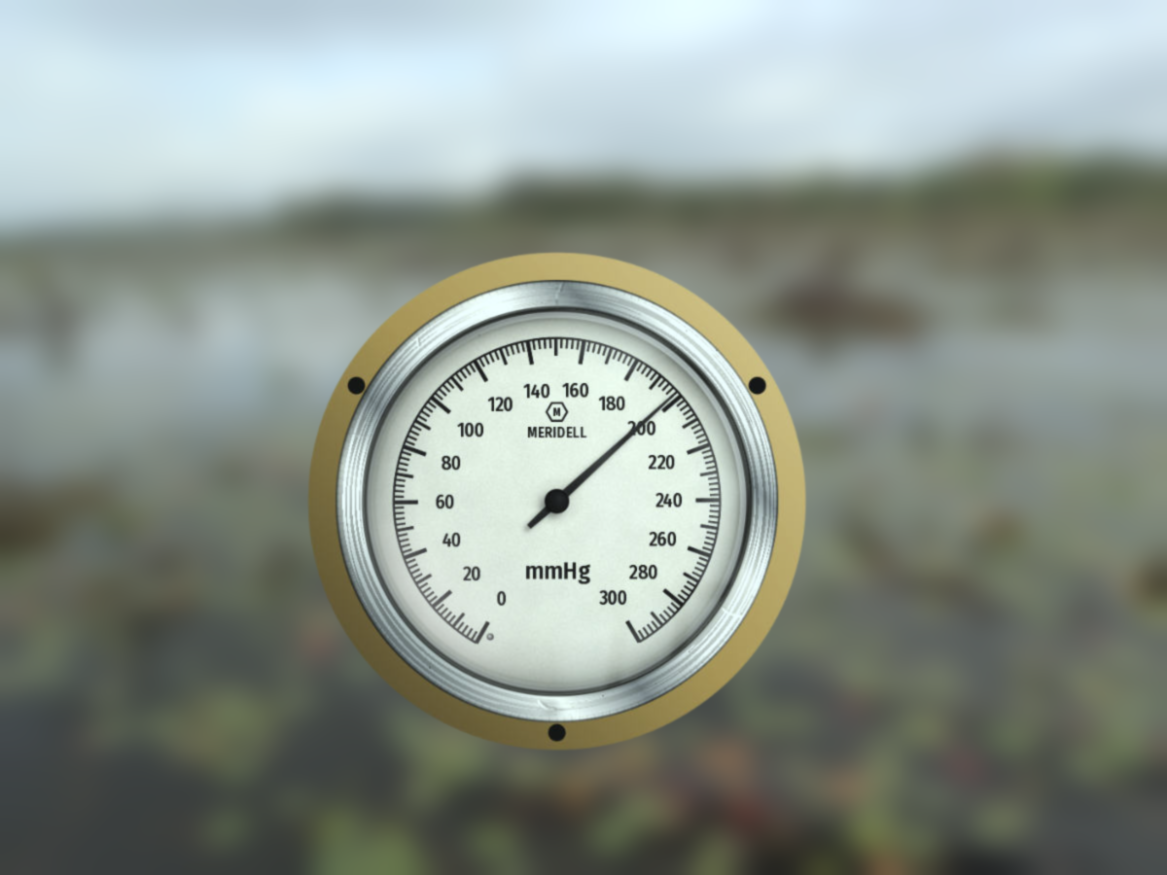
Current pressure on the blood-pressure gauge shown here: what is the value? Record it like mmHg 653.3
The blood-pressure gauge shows mmHg 198
